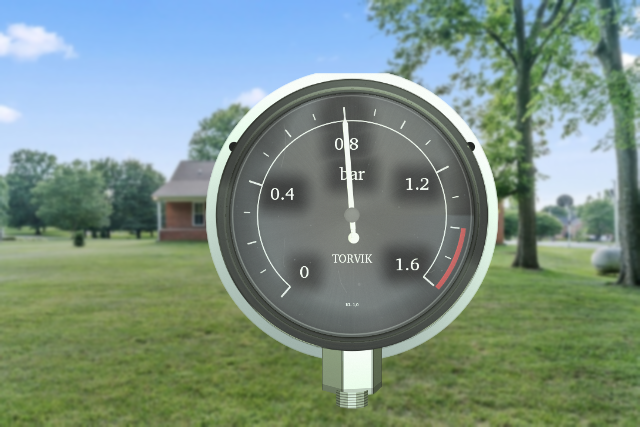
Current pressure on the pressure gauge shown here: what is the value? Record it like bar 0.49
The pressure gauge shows bar 0.8
